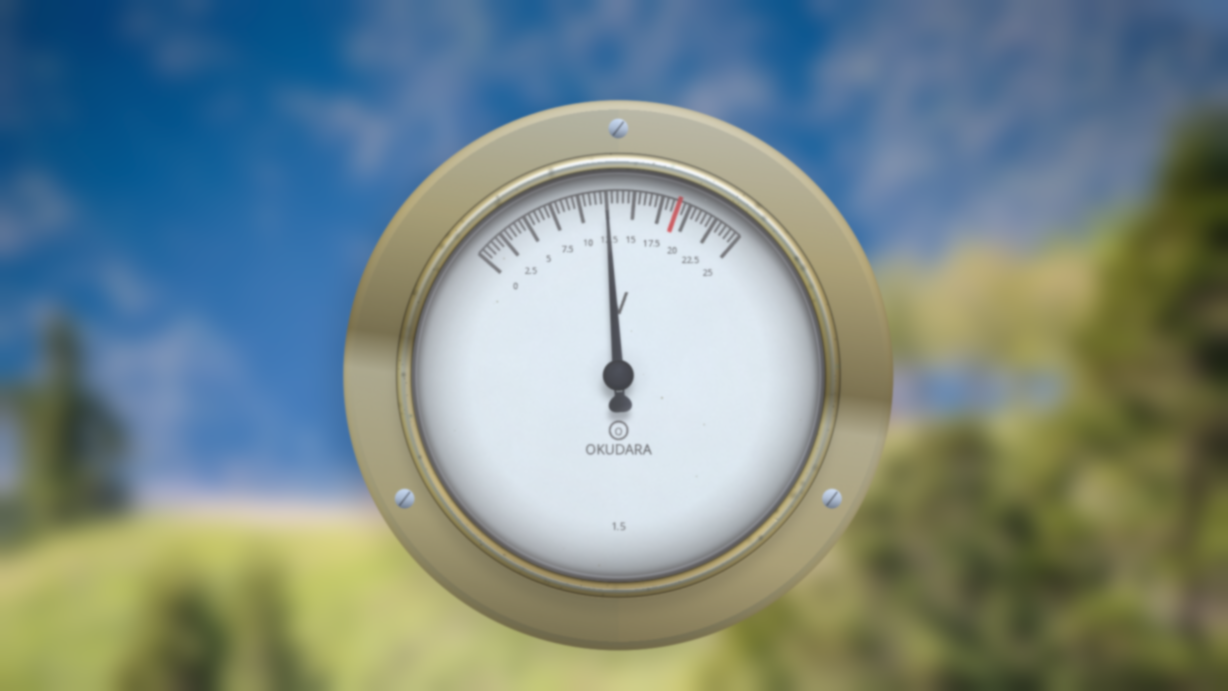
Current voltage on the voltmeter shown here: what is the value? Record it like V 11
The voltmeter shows V 12.5
